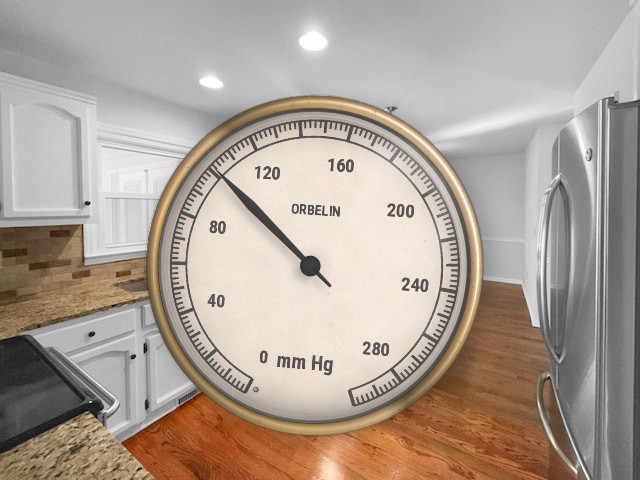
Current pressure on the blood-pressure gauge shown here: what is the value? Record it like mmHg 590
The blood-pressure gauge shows mmHg 102
